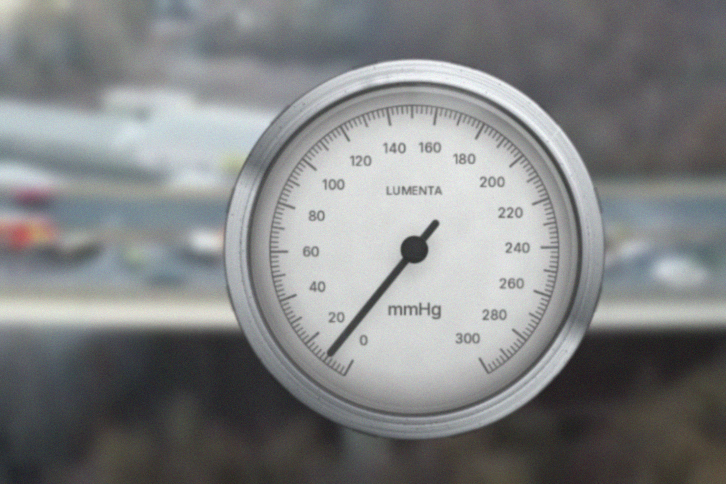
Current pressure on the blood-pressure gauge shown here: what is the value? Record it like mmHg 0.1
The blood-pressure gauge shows mmHg 10
